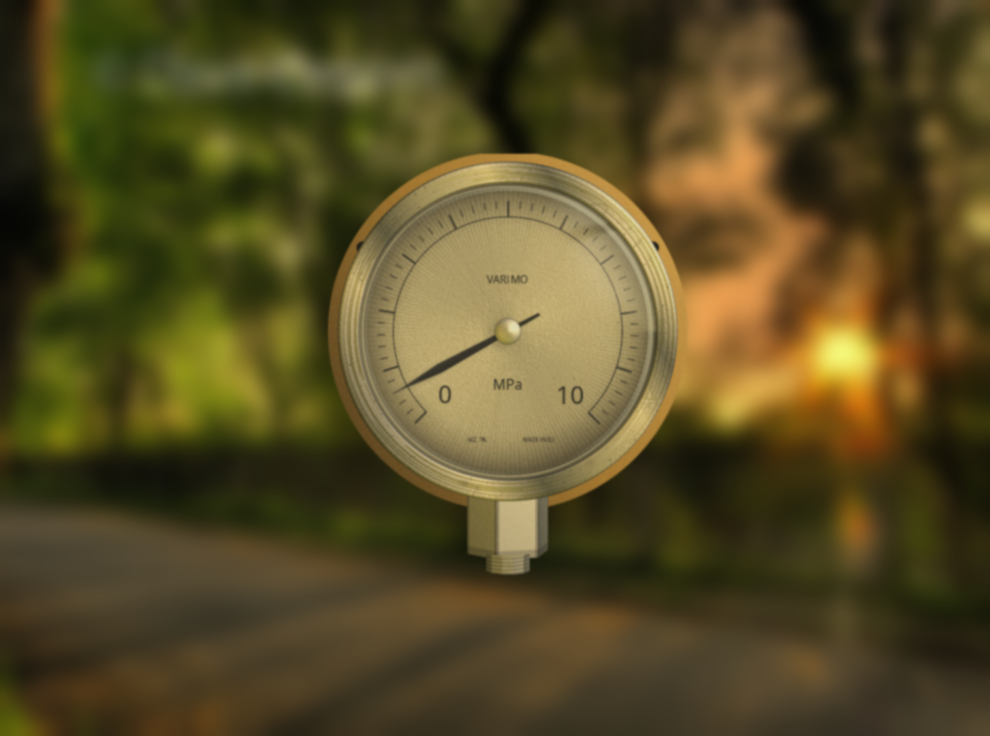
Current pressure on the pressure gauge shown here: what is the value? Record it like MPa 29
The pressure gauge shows MPa 0.6
